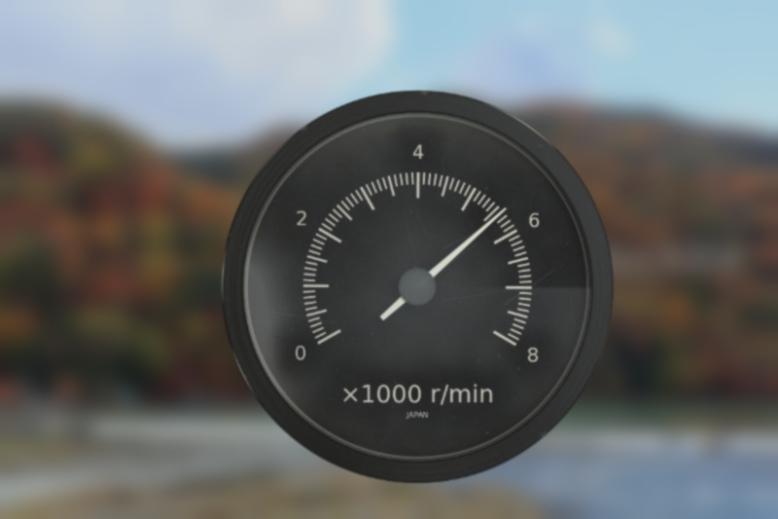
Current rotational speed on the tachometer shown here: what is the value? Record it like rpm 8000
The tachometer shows rpm 5600
